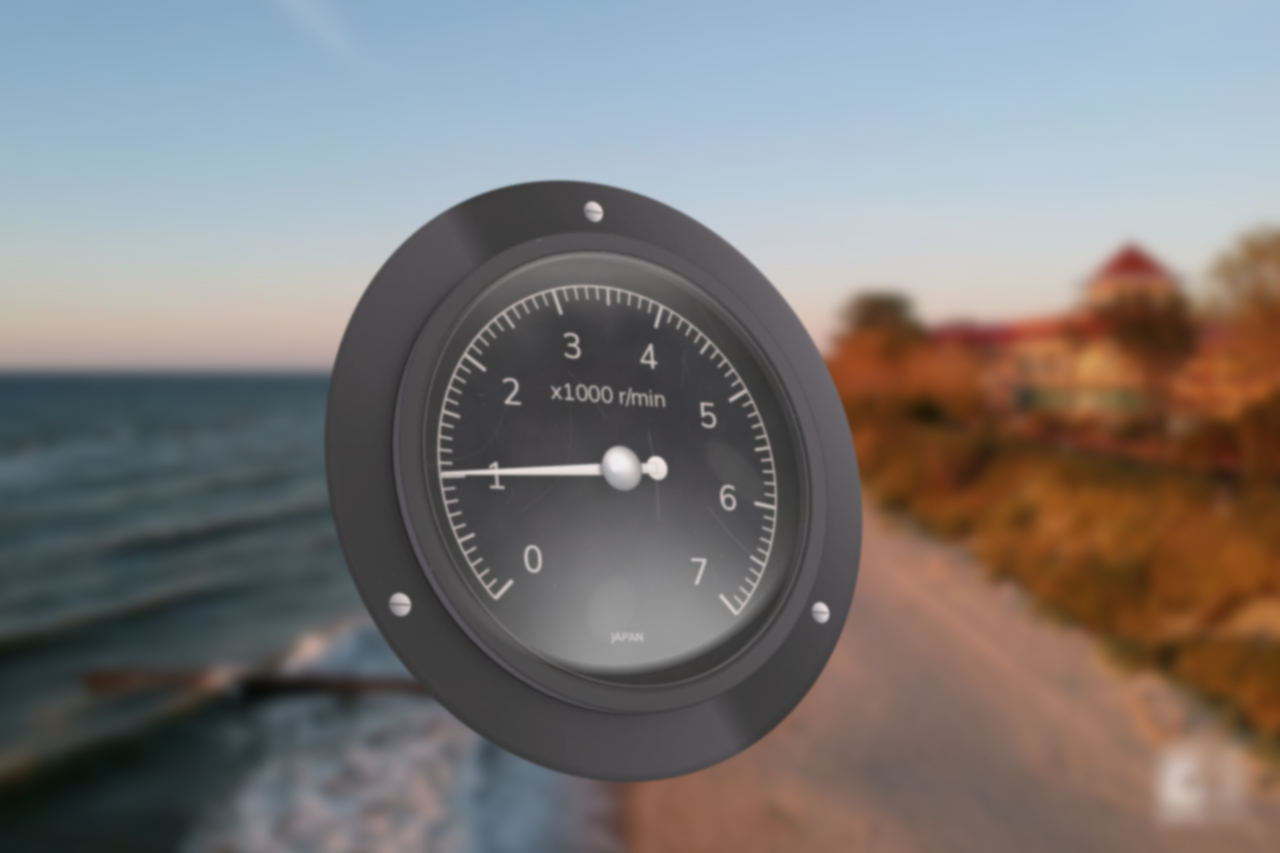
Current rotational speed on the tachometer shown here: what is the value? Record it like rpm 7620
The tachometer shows rpm 1000
